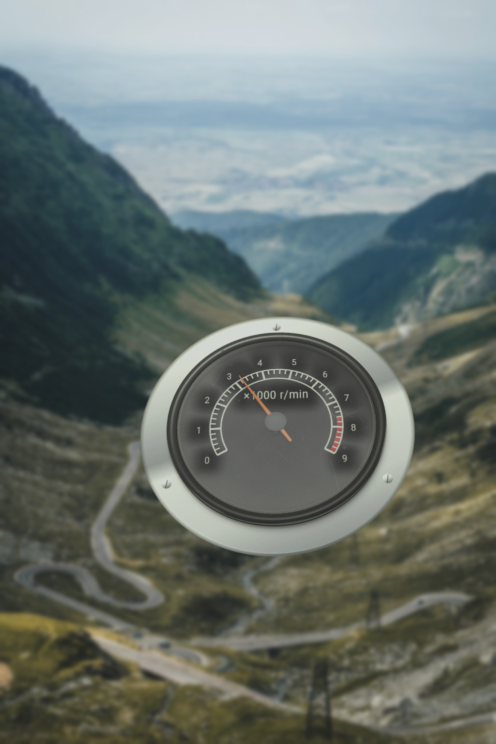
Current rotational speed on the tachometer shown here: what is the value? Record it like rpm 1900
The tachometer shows rpm 3200
